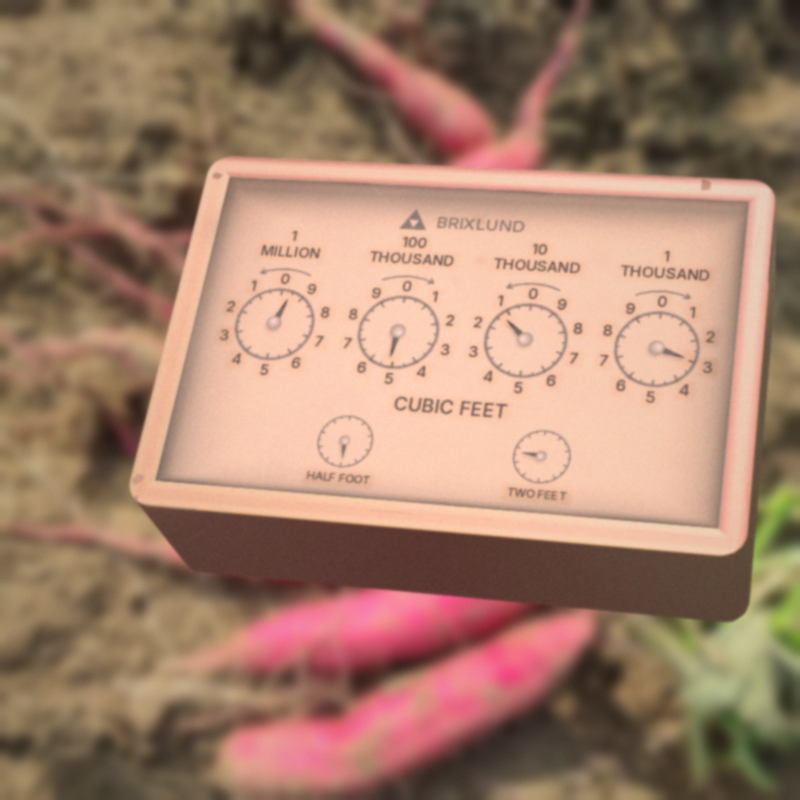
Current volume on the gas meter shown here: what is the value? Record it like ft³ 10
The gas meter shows ft³ 951300
